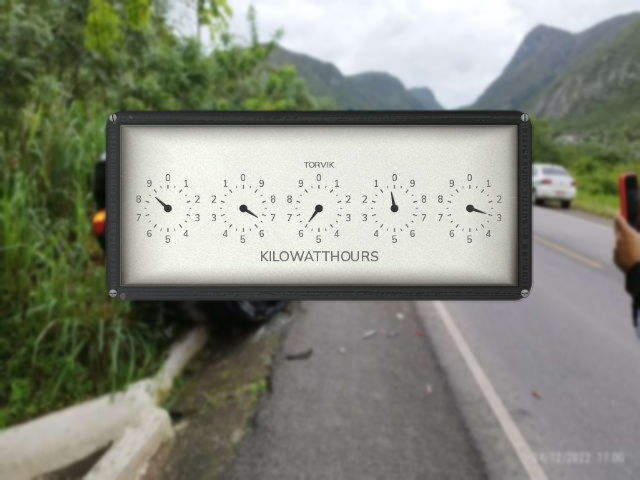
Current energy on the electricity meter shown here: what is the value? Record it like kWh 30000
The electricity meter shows kWh 86603
